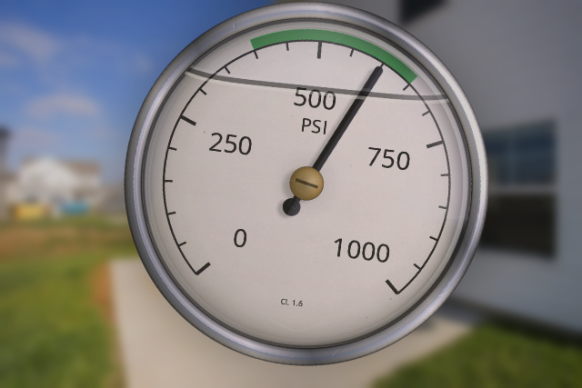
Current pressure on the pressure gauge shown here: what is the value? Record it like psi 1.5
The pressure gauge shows psi 600
